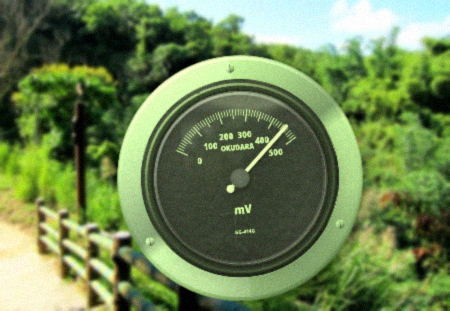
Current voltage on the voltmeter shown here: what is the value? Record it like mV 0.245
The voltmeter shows mV 450
